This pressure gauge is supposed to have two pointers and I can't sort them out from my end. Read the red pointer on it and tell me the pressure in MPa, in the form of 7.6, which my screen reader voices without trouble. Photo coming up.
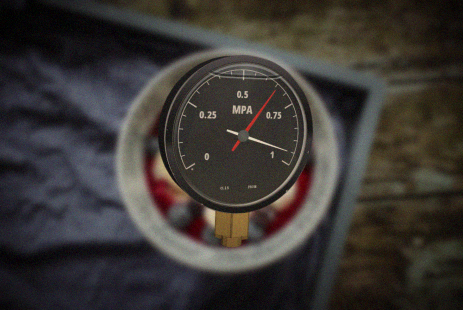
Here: 0.65
